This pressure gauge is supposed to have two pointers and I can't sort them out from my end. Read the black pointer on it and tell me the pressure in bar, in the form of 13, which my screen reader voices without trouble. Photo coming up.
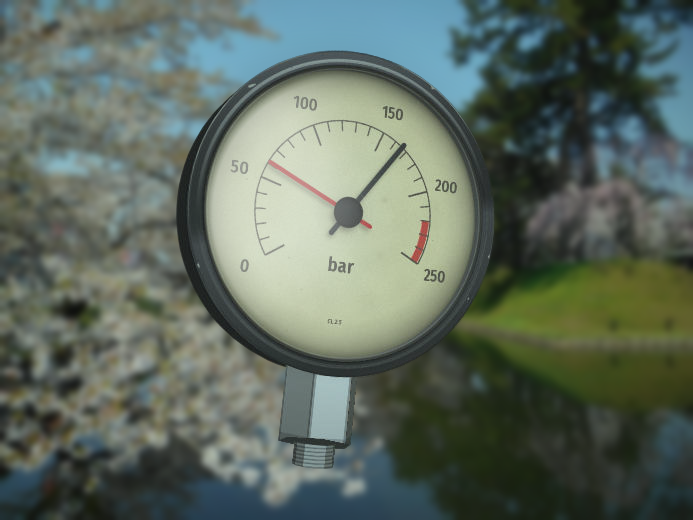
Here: 165
